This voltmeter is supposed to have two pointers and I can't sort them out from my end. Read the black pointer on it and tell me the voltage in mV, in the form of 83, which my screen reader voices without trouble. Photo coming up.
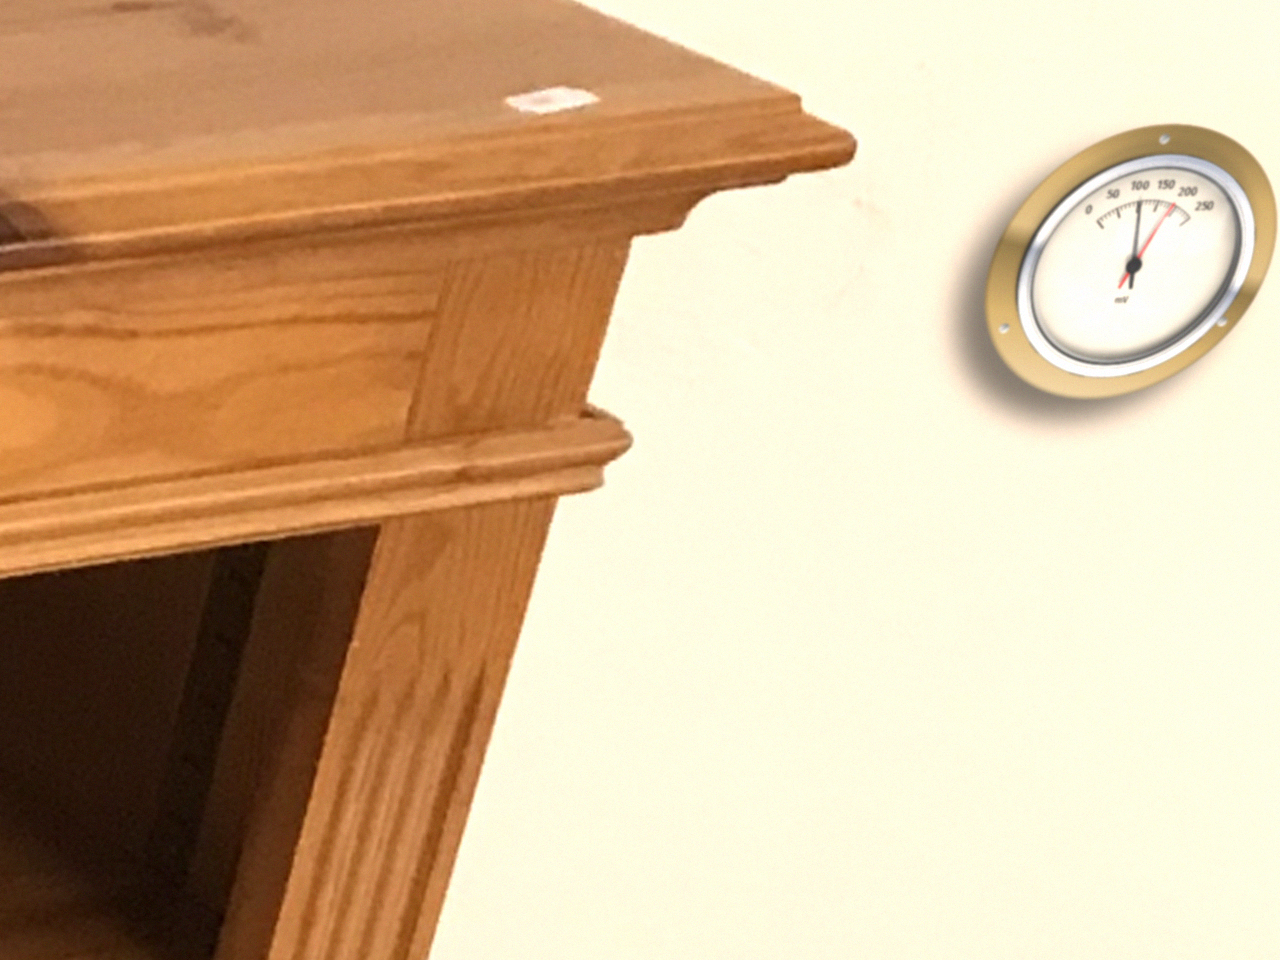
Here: 100
